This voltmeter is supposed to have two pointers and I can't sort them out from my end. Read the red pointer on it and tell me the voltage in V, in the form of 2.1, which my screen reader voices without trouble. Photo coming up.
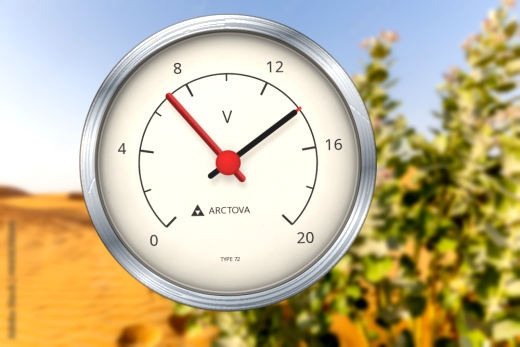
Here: 7
